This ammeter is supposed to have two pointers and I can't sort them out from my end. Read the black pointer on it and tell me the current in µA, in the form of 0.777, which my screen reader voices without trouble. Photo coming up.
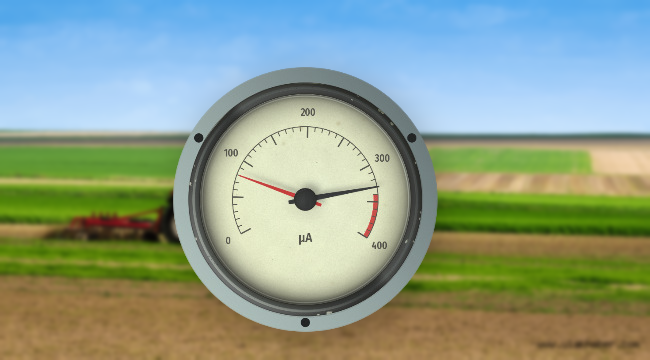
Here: 330
